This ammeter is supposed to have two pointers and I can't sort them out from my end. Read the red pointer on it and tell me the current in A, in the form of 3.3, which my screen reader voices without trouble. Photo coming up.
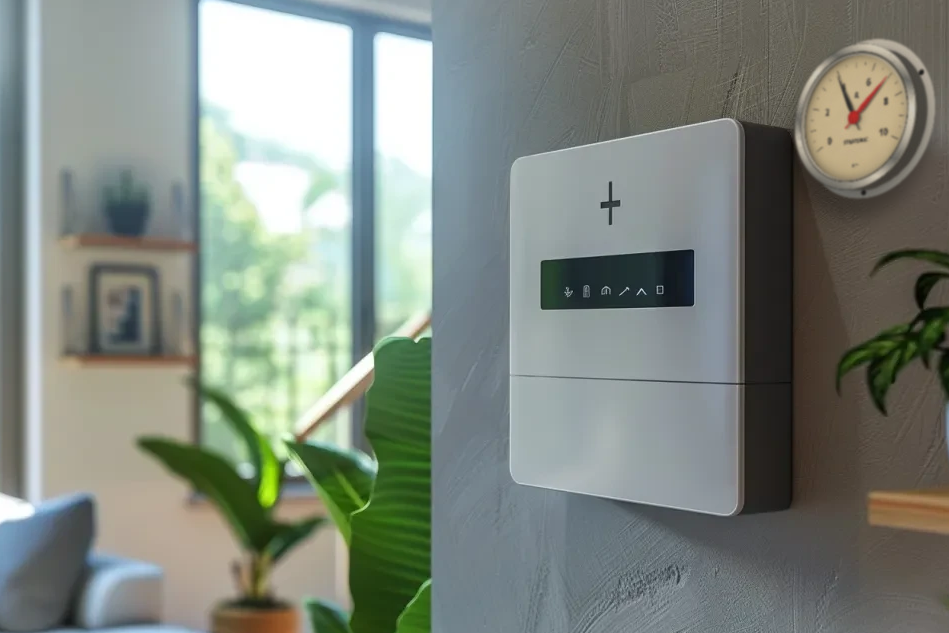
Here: 7
